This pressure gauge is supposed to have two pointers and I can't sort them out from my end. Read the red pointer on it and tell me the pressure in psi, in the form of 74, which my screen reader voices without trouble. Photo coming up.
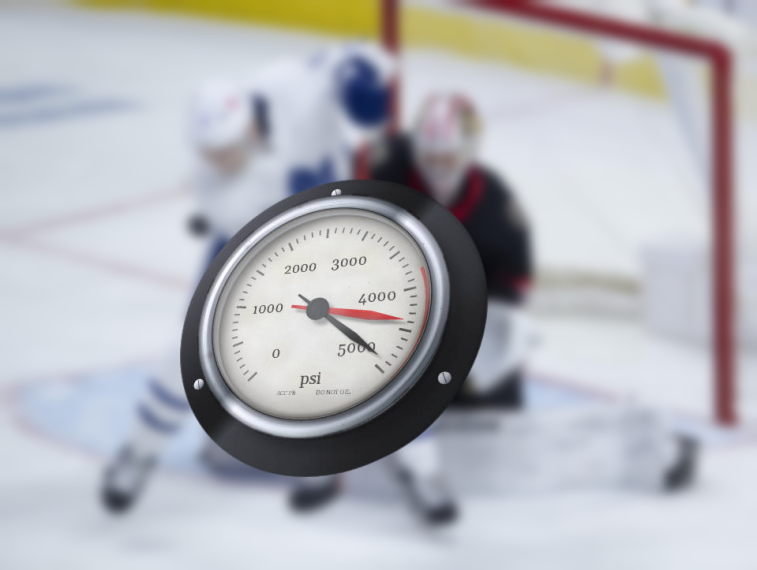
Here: 4400
